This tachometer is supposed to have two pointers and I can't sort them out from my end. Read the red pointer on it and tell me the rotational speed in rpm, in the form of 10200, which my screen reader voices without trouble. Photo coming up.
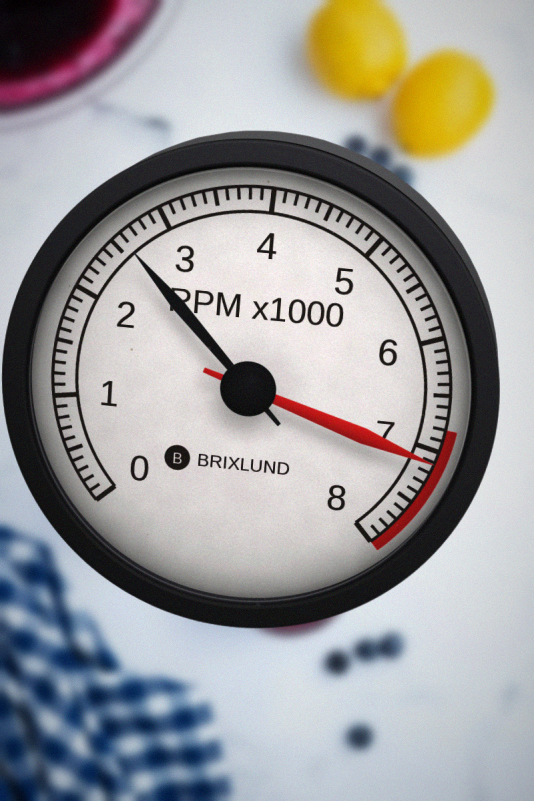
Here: 7100
